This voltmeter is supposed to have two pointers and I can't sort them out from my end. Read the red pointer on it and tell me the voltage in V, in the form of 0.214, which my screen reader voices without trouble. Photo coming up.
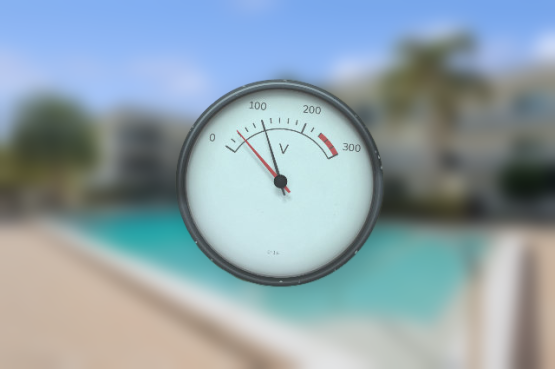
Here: 40
